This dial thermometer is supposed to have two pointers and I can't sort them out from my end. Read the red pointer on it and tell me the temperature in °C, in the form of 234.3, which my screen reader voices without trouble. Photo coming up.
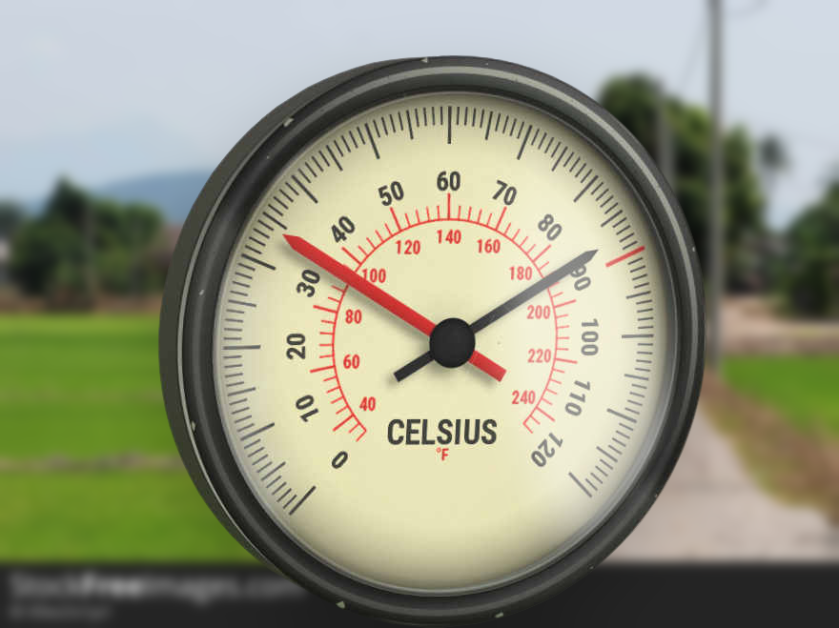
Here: 34
